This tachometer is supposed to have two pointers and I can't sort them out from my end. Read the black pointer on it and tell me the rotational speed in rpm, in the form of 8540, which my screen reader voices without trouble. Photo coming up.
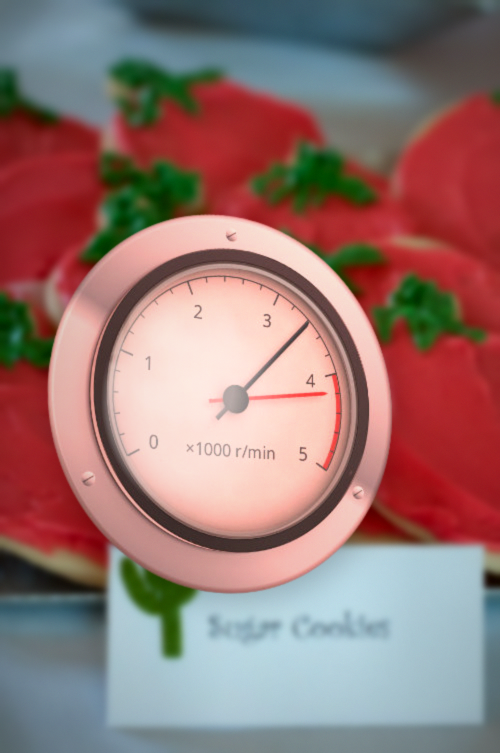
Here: 3400
